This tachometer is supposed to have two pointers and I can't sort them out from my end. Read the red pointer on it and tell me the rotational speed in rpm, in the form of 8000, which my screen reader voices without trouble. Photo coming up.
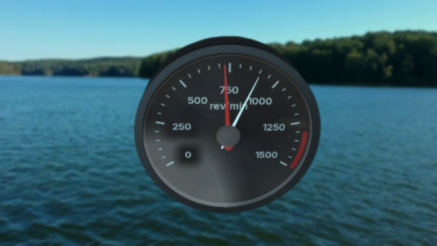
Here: 725
